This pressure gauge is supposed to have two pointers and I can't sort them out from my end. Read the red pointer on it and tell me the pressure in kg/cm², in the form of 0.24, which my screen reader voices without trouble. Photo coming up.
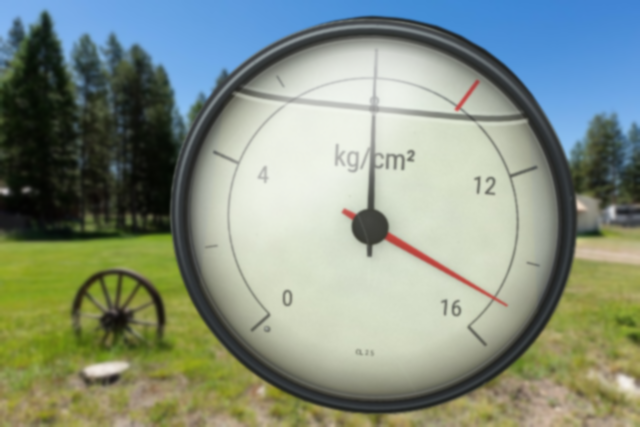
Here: 15
